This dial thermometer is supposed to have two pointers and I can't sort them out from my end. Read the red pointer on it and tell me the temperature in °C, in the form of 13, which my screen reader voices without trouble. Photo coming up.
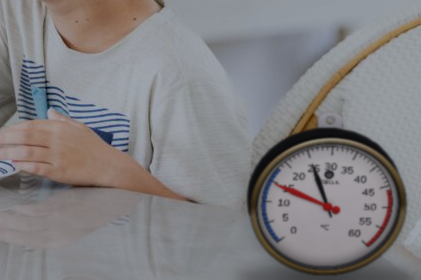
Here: 15
